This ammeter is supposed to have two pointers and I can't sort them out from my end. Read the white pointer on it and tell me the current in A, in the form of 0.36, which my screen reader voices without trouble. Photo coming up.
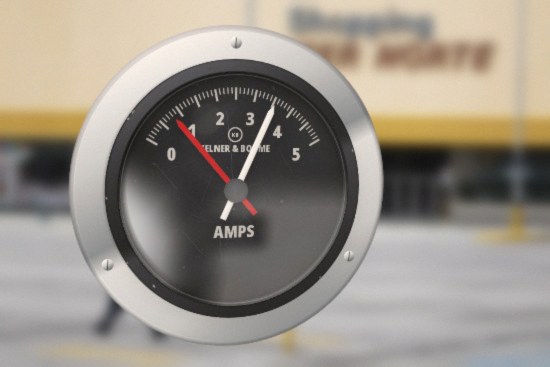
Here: 3.5
